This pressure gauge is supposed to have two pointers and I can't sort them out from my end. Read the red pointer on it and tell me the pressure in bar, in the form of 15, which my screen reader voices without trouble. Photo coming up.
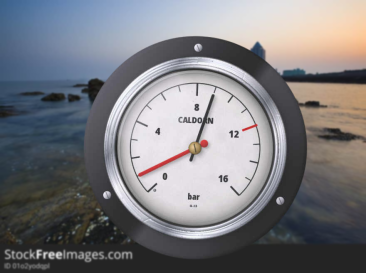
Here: 1
